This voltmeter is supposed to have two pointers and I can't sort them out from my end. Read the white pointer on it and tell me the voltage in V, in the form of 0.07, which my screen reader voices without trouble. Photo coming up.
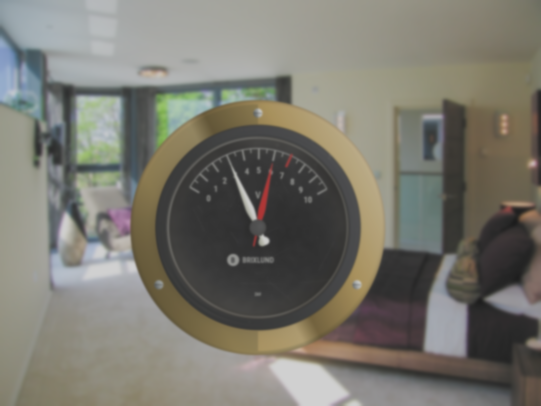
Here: 3
